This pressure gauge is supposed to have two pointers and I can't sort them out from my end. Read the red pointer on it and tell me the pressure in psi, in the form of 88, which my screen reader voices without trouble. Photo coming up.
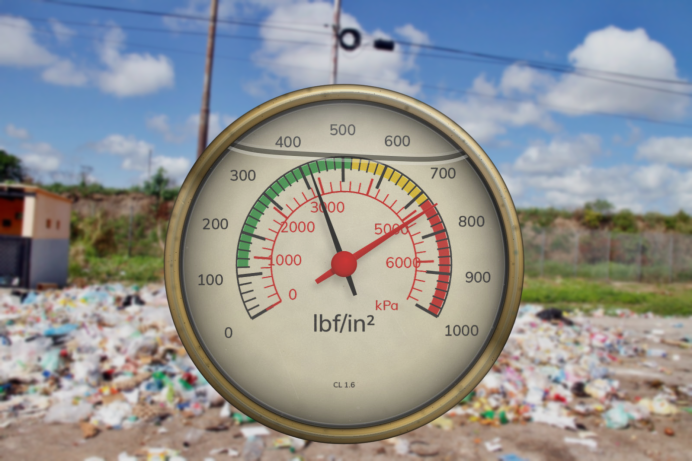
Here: 740
